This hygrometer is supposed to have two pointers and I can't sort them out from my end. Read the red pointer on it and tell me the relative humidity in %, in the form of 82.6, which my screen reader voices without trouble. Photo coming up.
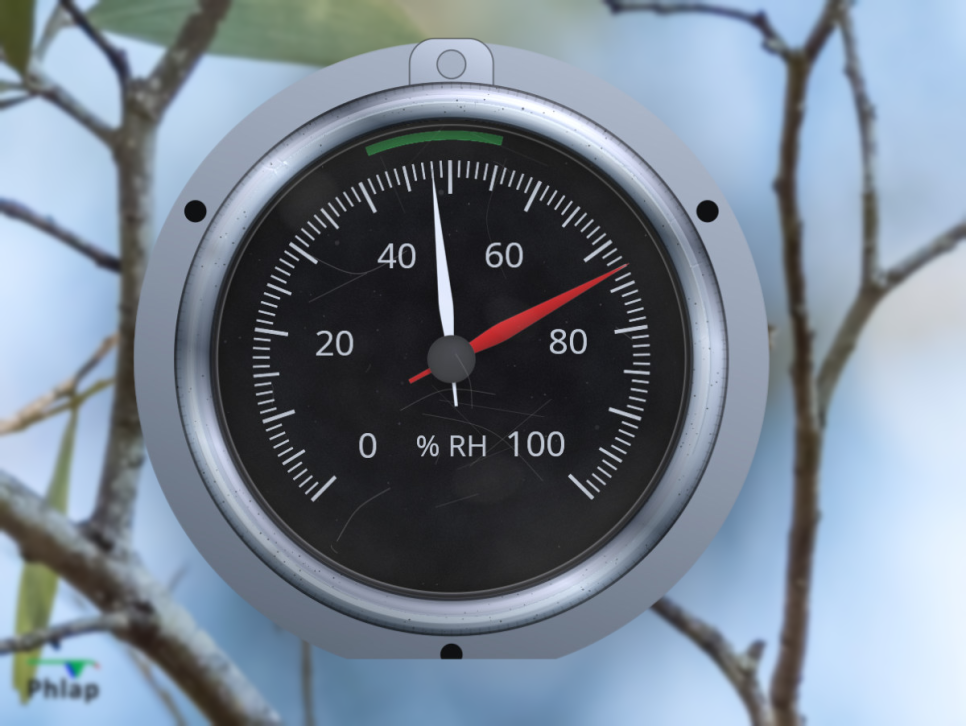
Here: 73
